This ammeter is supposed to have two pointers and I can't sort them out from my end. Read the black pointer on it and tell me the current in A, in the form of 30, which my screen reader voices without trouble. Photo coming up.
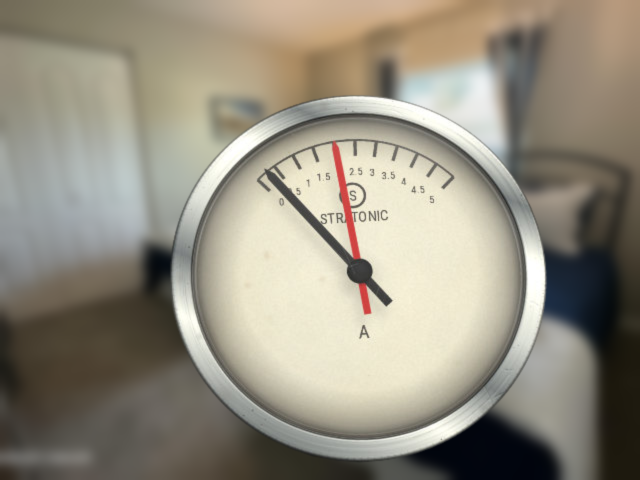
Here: 0.25
